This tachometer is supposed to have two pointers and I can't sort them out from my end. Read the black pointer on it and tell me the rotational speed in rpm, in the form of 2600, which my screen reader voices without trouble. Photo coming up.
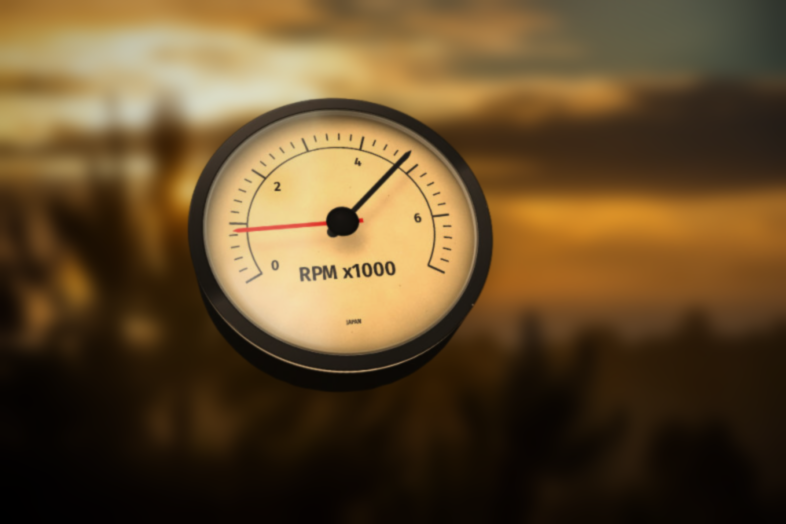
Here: 4800
